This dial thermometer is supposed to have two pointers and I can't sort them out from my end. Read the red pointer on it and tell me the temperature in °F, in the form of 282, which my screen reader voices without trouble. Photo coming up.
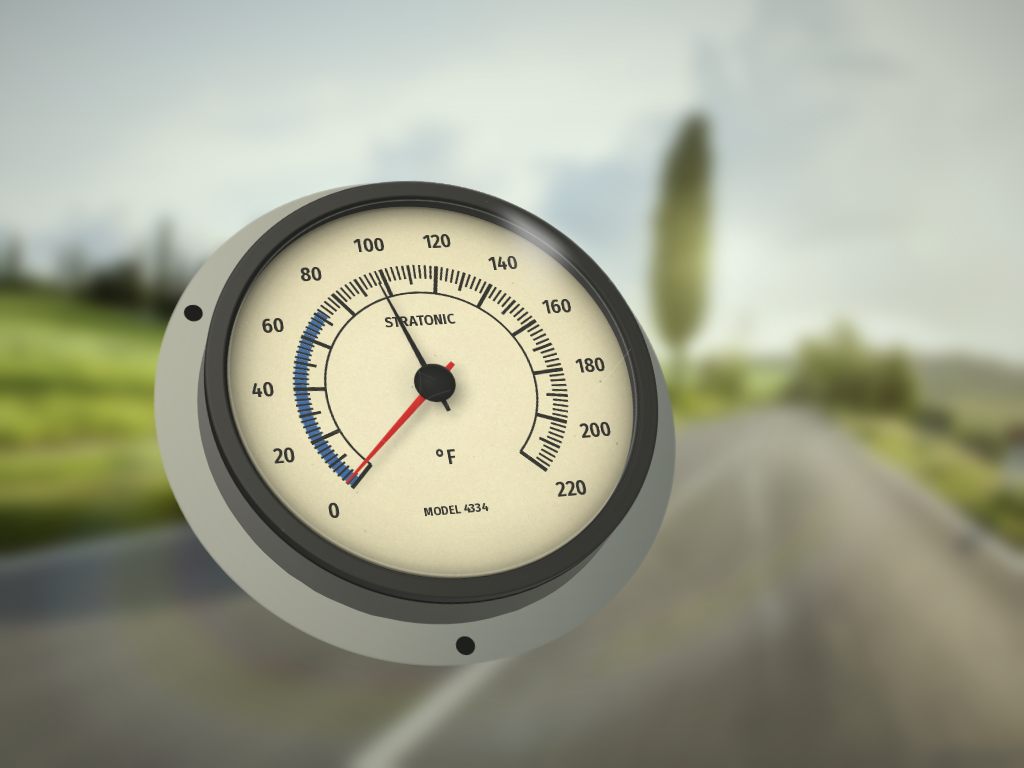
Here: 2
